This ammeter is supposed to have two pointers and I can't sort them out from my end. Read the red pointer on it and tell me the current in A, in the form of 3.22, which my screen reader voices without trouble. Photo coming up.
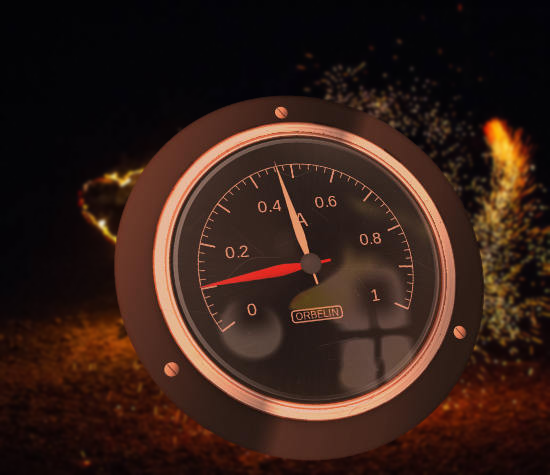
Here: 0.1
